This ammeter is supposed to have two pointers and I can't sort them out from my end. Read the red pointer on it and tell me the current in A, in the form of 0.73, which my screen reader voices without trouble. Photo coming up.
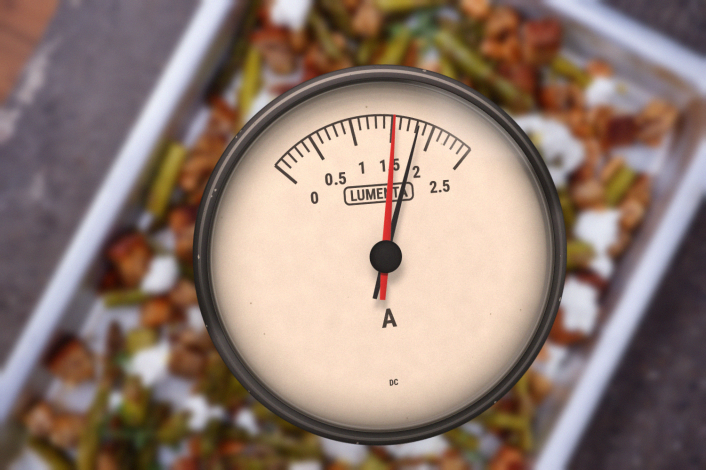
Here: 1.5
